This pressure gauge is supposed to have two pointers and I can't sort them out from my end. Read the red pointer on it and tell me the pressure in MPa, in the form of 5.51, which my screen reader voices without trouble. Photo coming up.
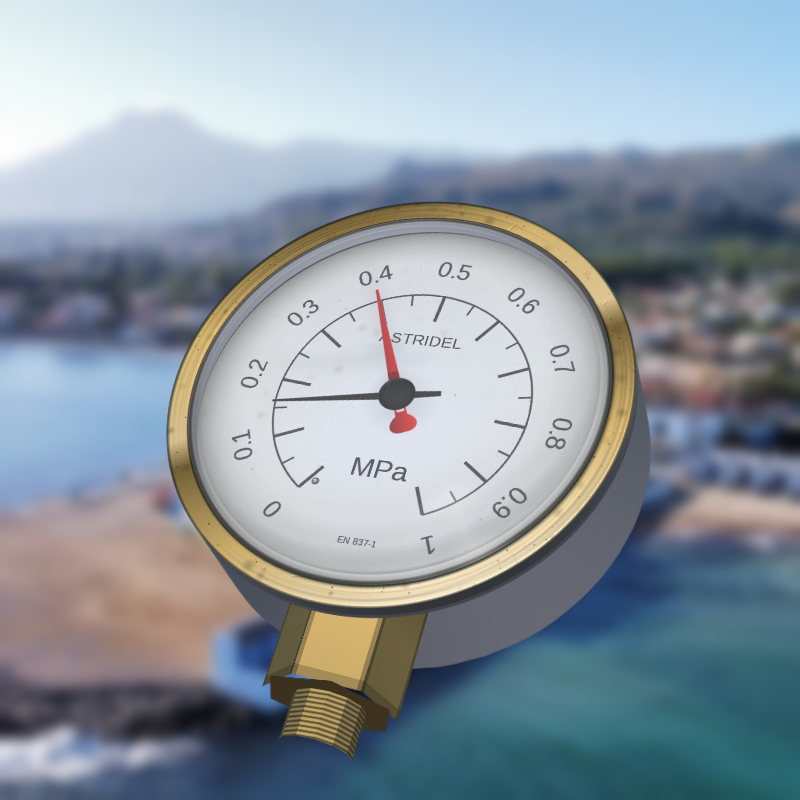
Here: 0.4
